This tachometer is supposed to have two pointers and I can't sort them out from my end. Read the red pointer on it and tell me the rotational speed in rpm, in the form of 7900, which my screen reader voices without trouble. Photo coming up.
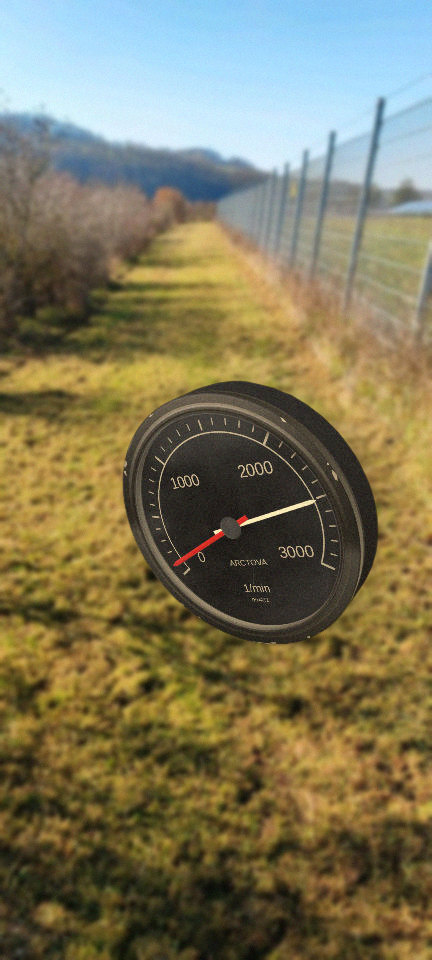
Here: 100
